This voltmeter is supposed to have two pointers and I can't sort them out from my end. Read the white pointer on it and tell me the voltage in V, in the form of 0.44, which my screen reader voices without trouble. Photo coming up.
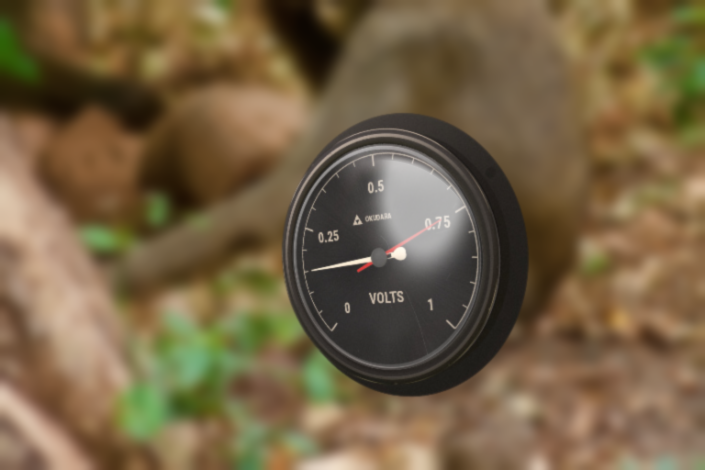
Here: 0.15
